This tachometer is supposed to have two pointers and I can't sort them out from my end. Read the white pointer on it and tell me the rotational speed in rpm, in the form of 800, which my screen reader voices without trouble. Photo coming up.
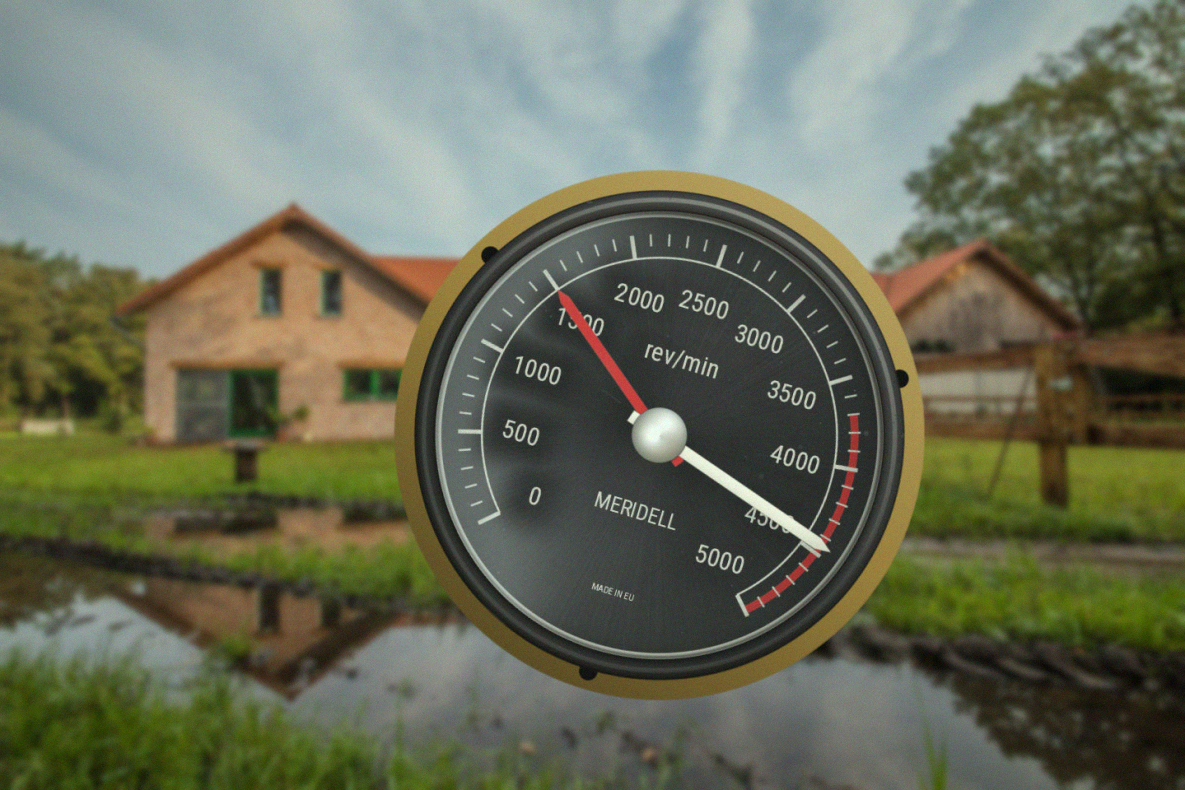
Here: 4450
